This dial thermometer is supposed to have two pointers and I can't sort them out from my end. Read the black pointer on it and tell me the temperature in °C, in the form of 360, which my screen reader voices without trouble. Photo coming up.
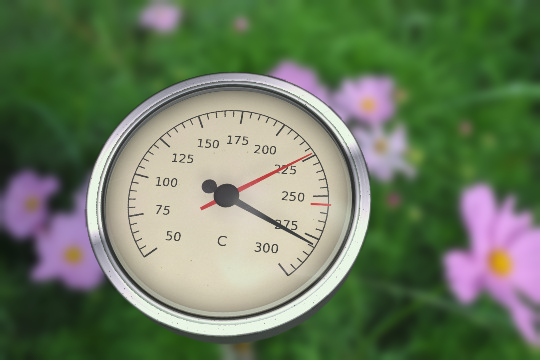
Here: 280
